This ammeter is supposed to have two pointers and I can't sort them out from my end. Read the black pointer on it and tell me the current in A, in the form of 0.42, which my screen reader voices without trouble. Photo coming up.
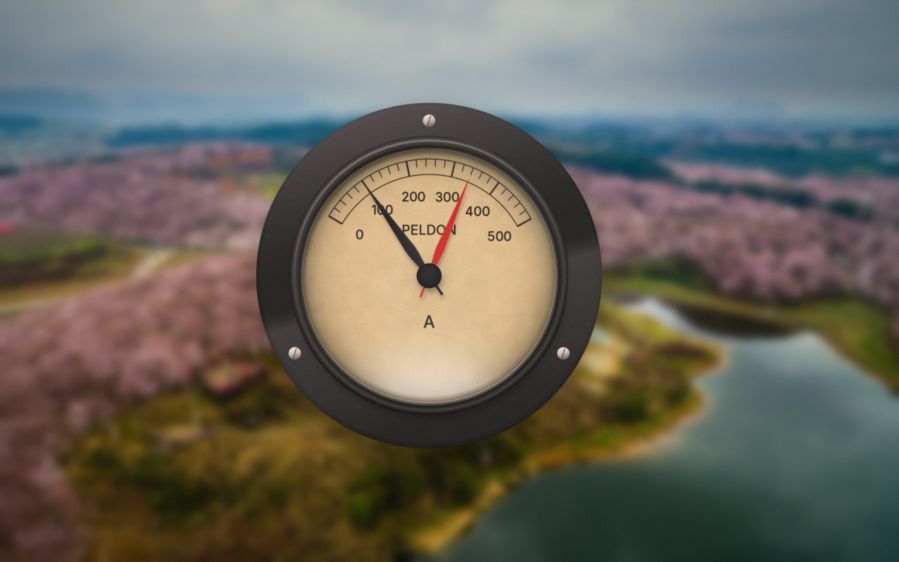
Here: 100
